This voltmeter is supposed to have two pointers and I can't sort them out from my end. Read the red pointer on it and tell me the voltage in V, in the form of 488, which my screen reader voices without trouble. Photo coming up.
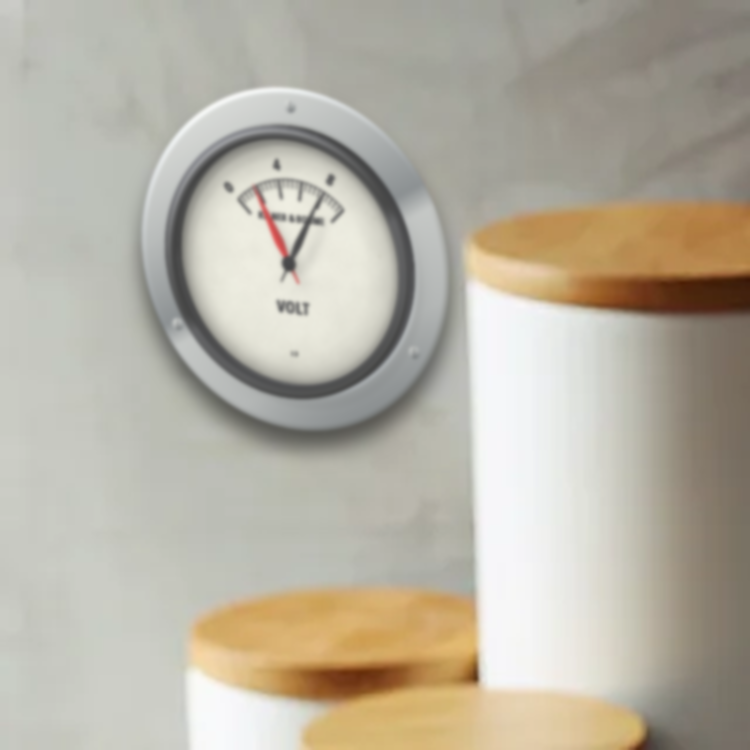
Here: 2
